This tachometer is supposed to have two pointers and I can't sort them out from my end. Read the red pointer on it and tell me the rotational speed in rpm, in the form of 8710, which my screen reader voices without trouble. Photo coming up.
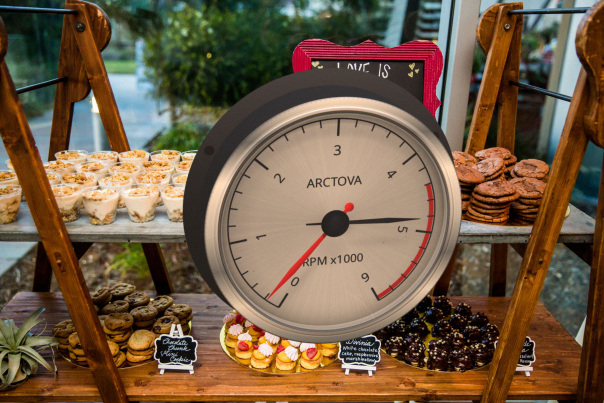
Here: 200
